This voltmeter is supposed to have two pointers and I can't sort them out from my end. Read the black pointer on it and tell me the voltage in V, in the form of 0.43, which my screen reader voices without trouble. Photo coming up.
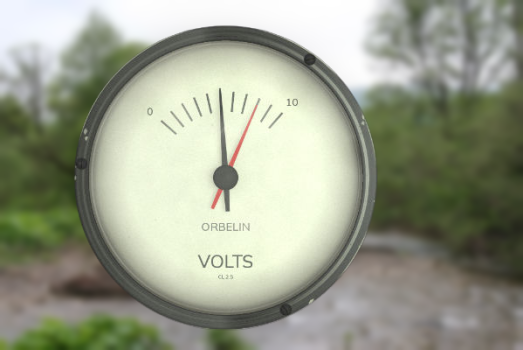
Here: 5
